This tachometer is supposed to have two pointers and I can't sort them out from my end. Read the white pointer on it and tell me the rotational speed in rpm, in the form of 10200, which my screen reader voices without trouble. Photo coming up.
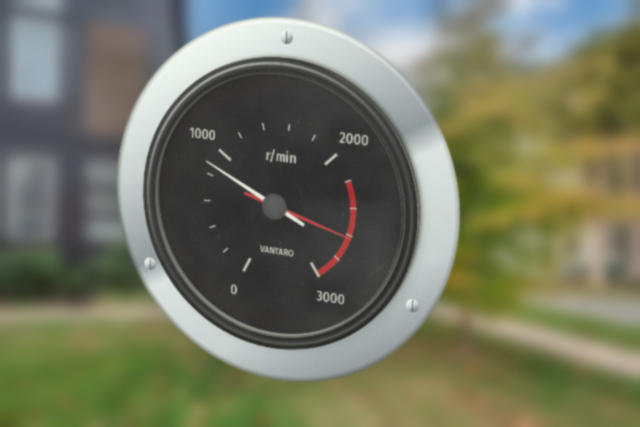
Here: 900
